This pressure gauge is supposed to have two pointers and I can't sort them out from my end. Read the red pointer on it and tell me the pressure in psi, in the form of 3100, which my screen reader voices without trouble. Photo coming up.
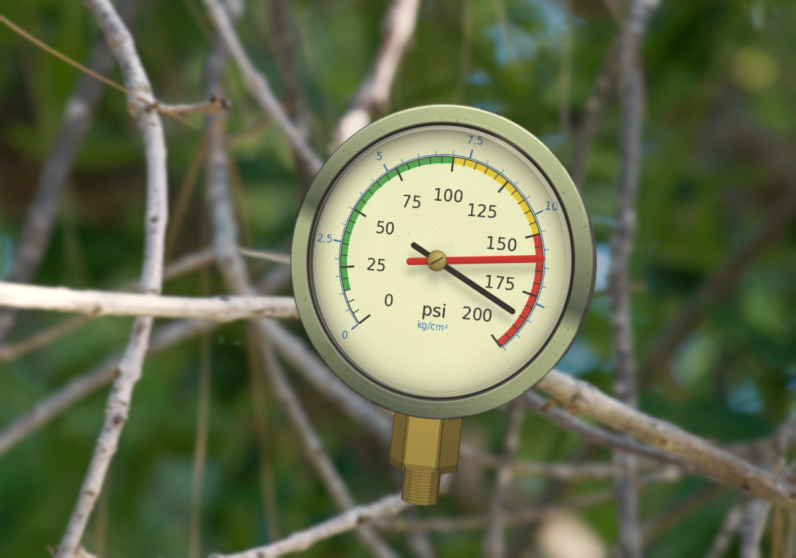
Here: 160
